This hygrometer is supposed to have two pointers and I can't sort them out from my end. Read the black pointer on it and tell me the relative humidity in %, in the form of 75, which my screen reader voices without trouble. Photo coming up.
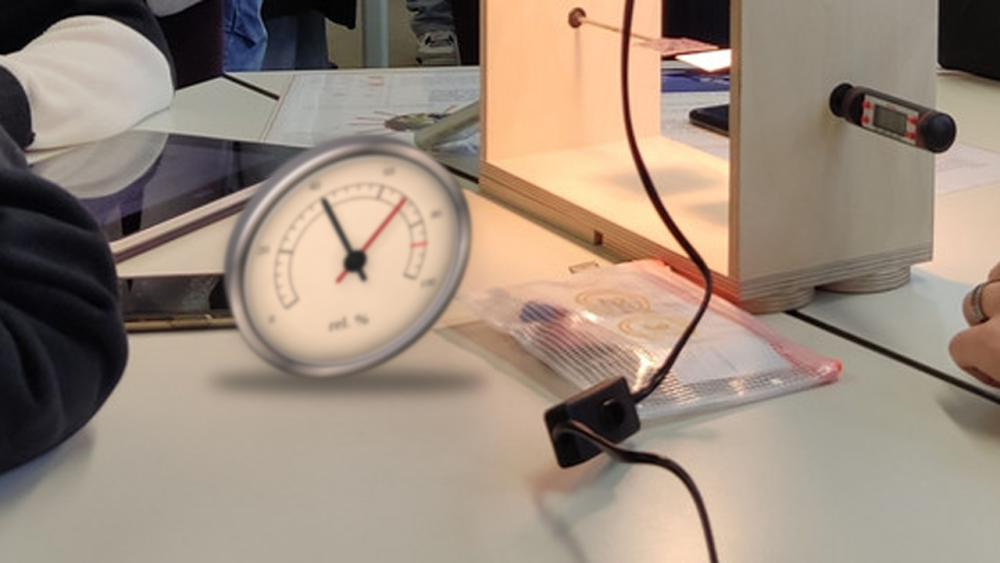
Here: 40
